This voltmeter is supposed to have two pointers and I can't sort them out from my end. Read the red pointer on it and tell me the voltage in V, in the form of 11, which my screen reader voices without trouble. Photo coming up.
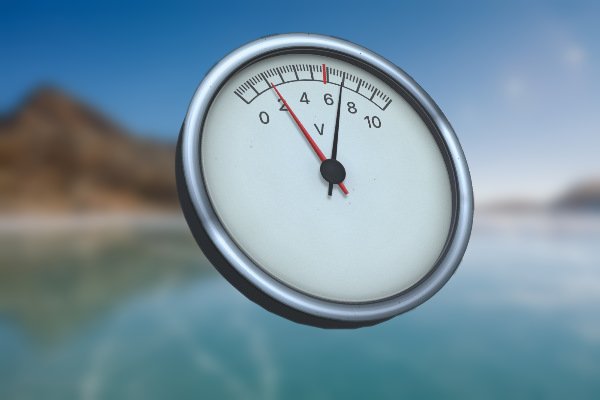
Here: 2
